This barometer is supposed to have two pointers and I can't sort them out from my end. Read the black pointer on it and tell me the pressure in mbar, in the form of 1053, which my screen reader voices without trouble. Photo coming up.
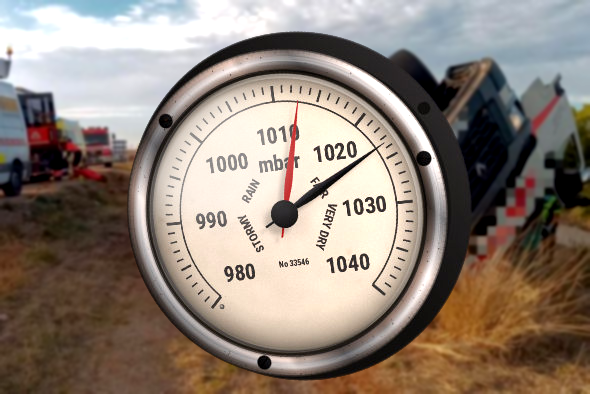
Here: 1023.5
